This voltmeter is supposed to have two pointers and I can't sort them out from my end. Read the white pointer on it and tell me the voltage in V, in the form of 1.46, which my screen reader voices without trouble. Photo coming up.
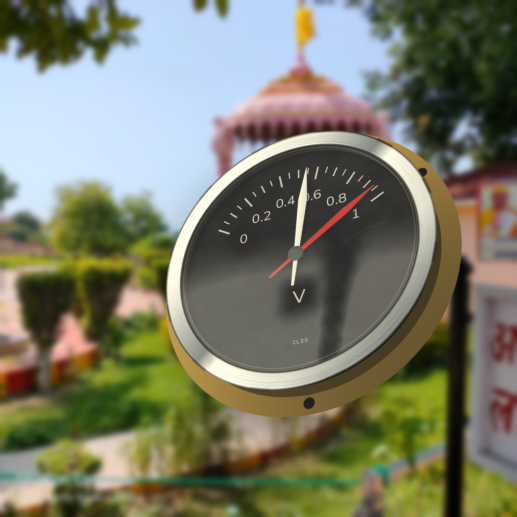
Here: 0.55
